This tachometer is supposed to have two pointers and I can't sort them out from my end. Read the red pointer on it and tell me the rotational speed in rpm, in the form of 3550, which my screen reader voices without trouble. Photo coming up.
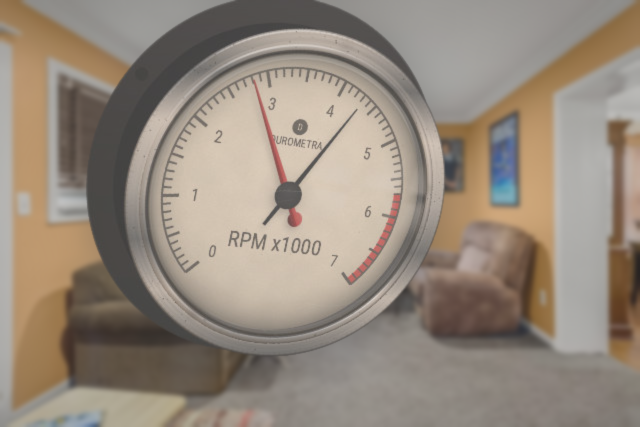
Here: 2800
